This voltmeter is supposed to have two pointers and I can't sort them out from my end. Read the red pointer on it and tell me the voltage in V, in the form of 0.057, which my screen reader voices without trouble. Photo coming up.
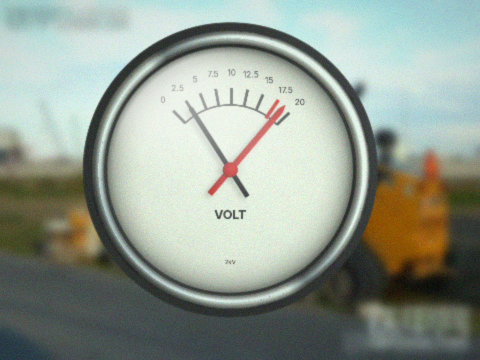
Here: 18.75
